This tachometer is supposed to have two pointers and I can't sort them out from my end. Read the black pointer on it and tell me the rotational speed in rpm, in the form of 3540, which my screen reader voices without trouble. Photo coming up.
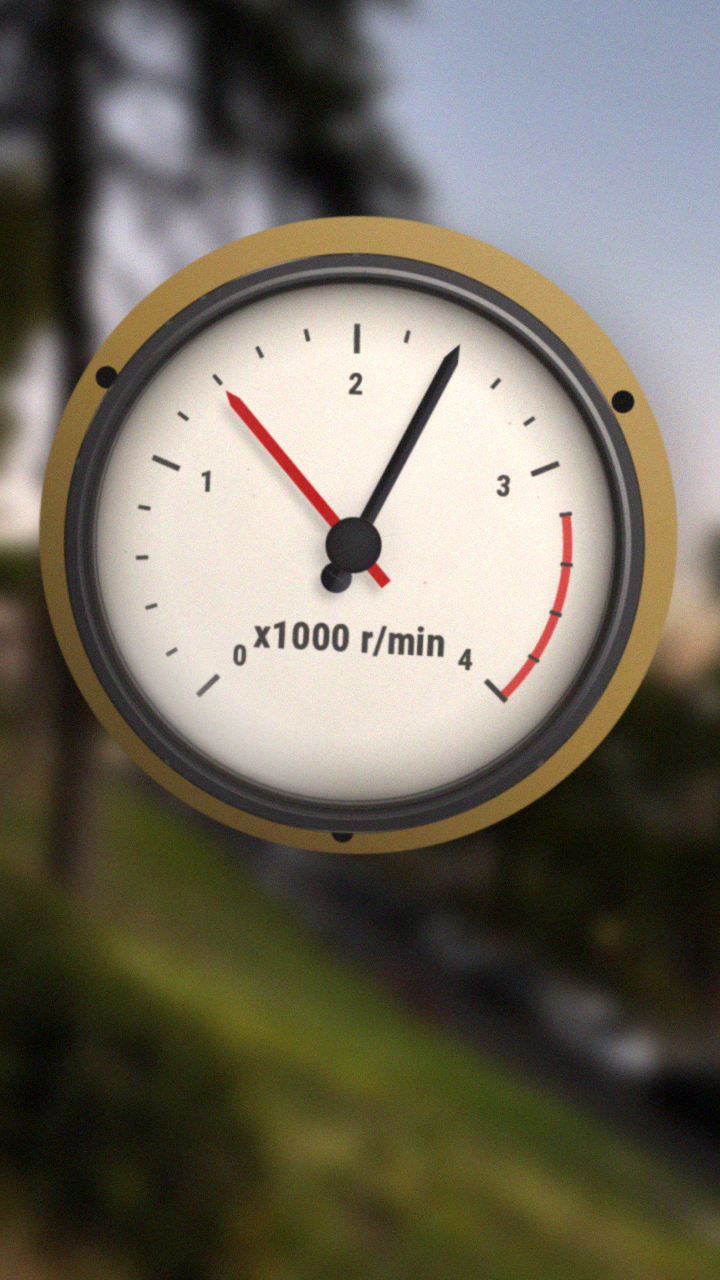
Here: 2400
